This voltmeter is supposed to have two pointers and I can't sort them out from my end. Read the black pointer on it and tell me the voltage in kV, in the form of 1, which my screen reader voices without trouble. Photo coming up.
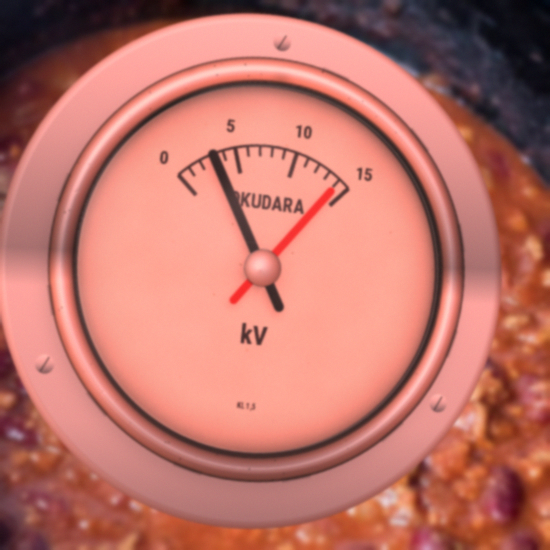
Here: 3
